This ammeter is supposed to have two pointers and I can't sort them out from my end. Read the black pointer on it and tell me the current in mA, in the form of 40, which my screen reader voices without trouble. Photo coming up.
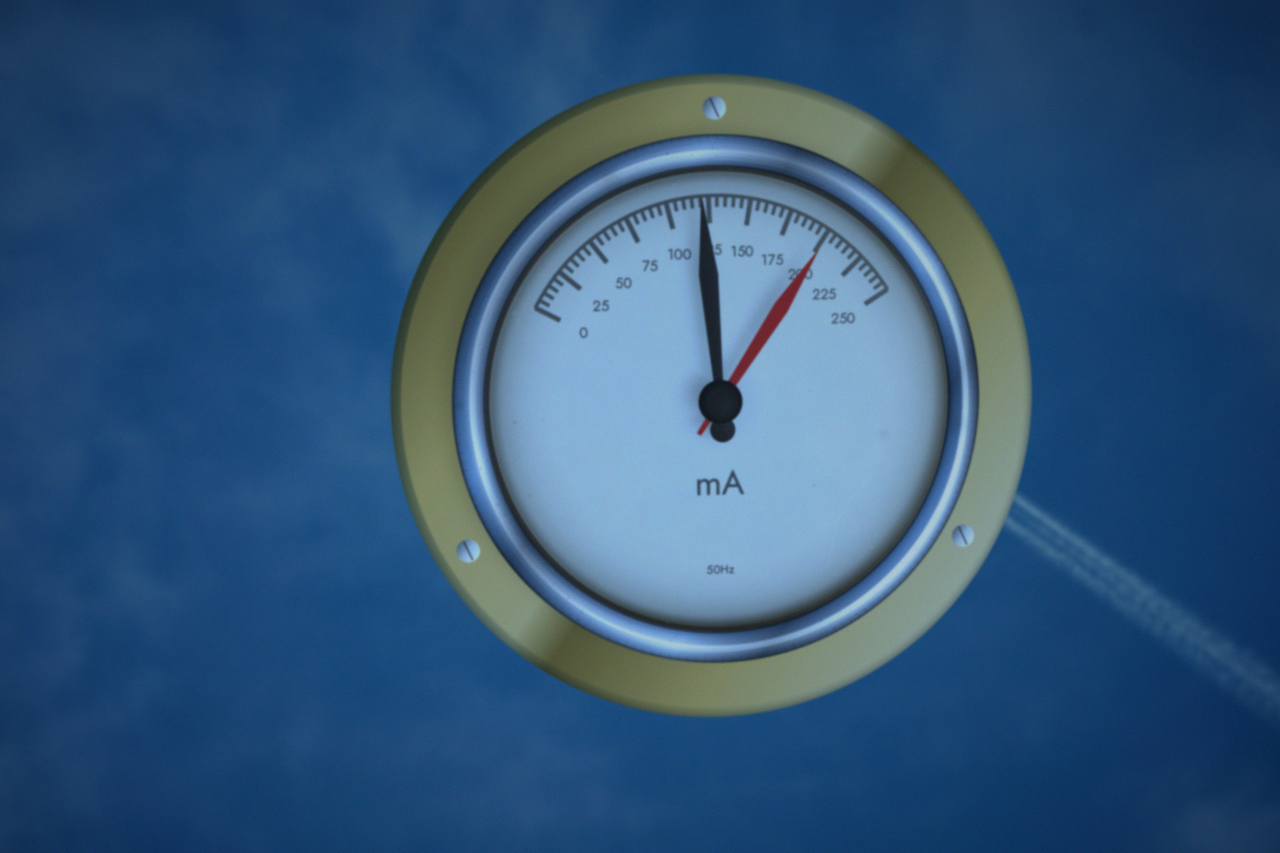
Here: 120
